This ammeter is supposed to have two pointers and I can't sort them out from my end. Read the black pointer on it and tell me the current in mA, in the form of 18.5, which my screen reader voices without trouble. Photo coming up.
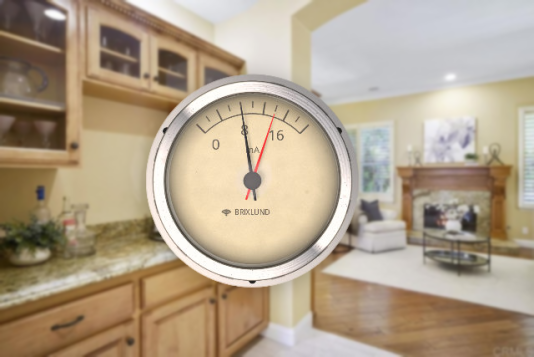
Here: 8
